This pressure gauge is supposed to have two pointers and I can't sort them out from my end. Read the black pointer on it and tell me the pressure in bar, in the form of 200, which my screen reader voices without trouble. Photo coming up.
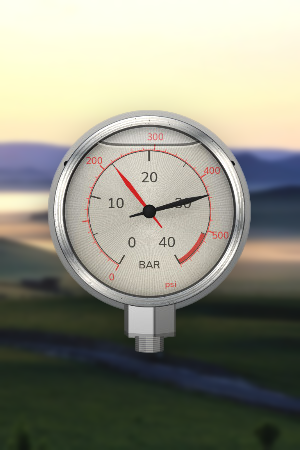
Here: 30
